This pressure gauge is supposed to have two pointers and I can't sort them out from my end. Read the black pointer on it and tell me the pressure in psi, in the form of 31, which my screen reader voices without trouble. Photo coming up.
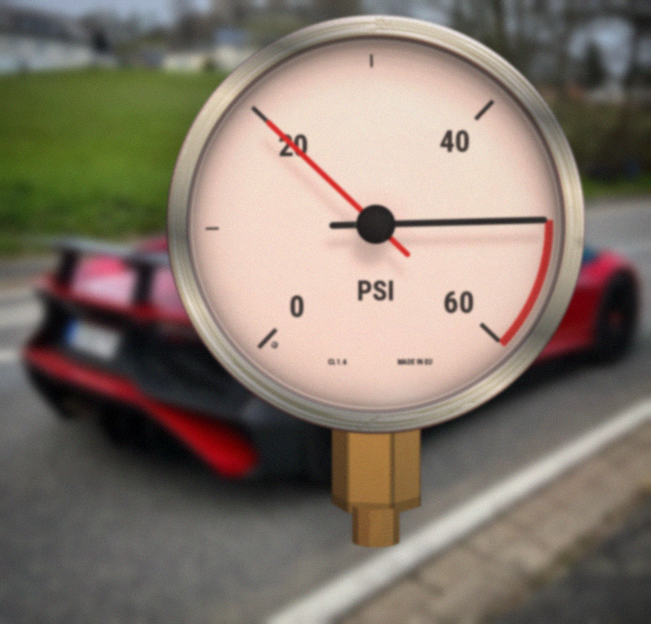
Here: 50
